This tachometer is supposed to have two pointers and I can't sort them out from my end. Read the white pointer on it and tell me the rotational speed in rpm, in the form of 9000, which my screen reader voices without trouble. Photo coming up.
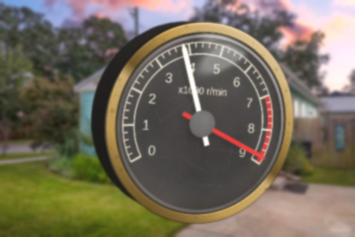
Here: 3800
